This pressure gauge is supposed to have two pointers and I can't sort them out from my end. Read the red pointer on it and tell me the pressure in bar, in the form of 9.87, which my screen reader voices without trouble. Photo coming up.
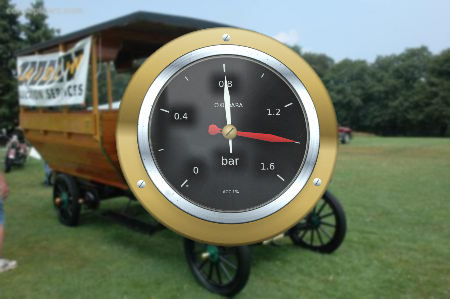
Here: 1.4
